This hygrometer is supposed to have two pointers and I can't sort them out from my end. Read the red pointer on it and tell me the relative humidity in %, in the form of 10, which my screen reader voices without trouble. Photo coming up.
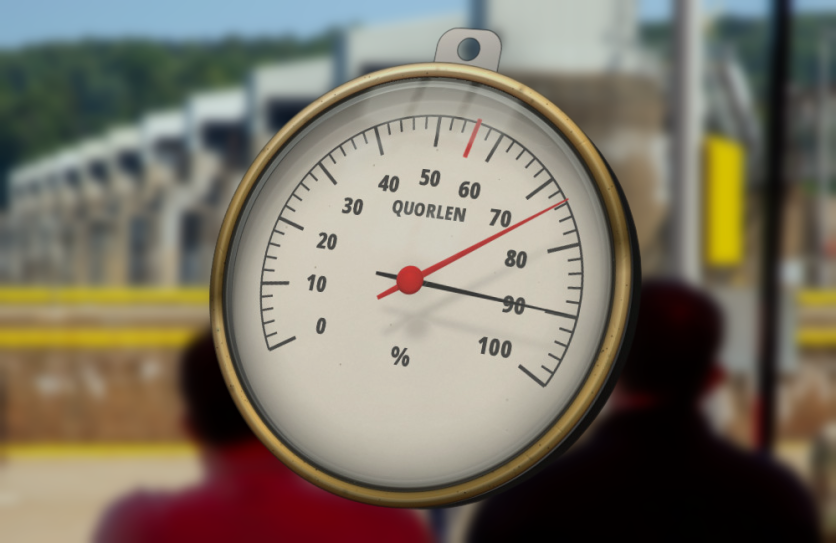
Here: 74
